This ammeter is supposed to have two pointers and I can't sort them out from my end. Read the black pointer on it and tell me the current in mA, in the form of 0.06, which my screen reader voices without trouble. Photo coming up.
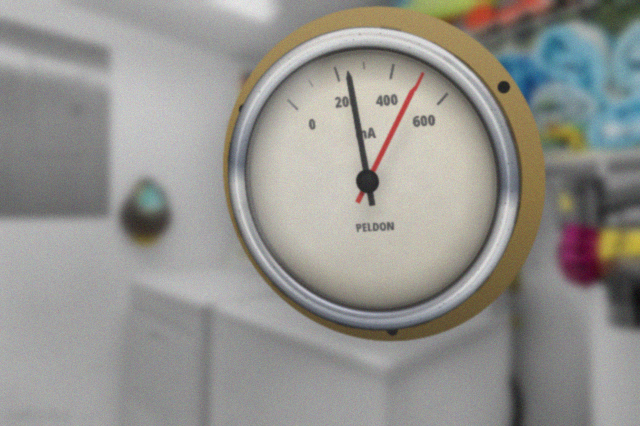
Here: 250
